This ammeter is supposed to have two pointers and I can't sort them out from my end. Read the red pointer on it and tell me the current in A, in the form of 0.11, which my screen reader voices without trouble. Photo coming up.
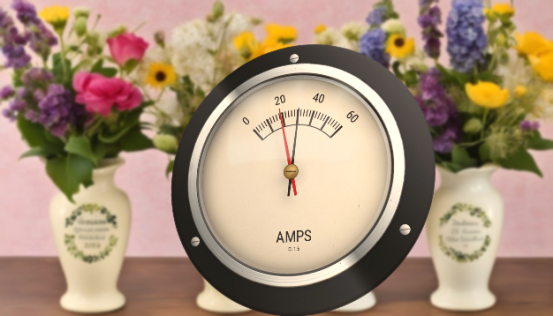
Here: 20
